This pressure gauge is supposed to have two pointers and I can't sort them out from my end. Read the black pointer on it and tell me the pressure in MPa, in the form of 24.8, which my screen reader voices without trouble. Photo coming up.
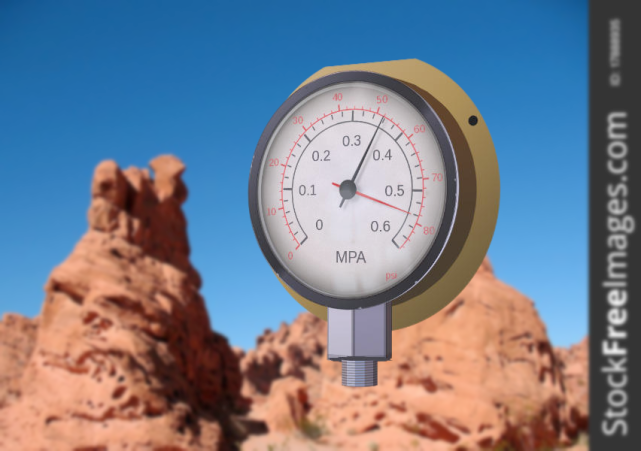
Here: 0.36
